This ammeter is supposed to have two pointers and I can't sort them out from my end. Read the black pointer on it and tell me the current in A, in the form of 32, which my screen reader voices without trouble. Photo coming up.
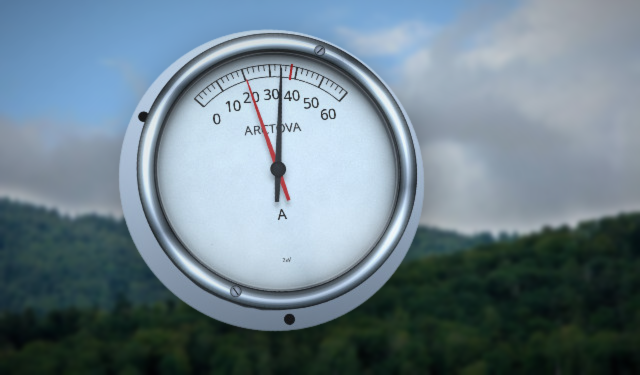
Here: 34
